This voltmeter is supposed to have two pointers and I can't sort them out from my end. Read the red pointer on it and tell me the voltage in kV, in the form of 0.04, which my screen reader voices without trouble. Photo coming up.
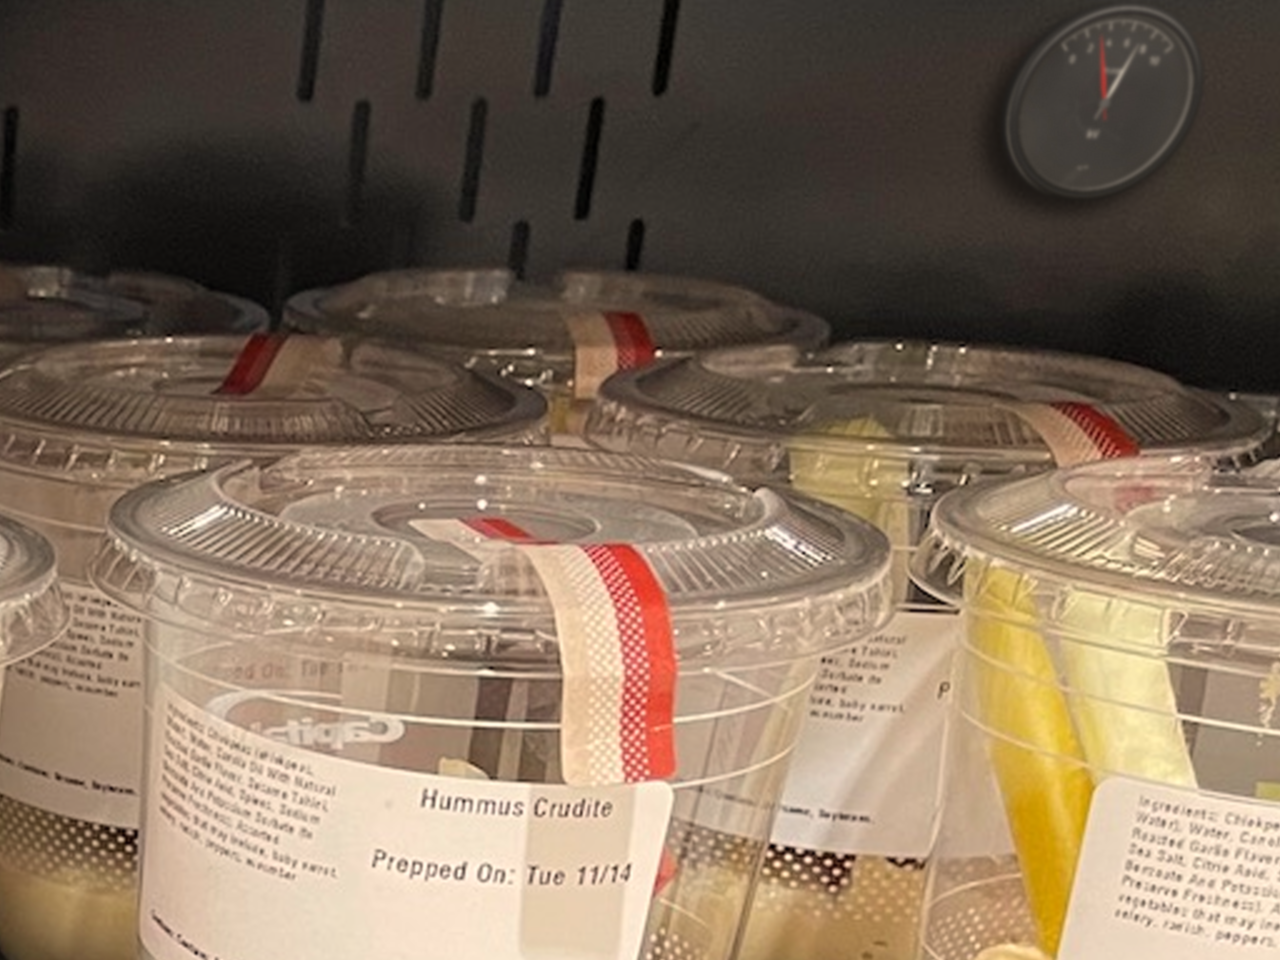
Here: 3
